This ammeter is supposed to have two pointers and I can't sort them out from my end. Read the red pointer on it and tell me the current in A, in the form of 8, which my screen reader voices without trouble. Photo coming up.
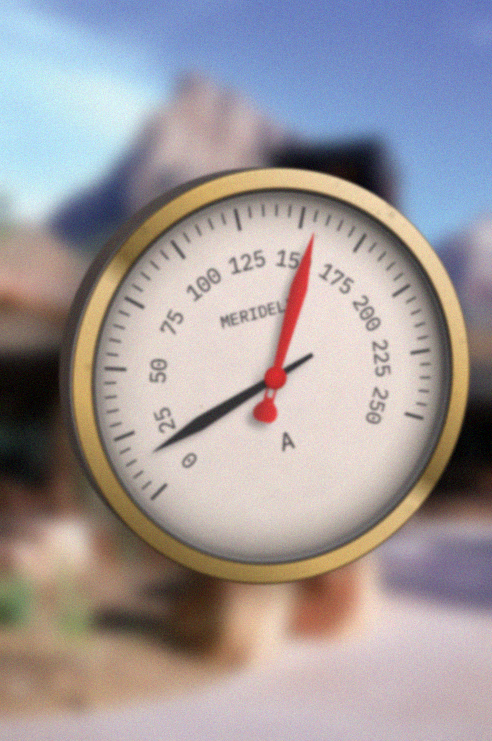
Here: 155
